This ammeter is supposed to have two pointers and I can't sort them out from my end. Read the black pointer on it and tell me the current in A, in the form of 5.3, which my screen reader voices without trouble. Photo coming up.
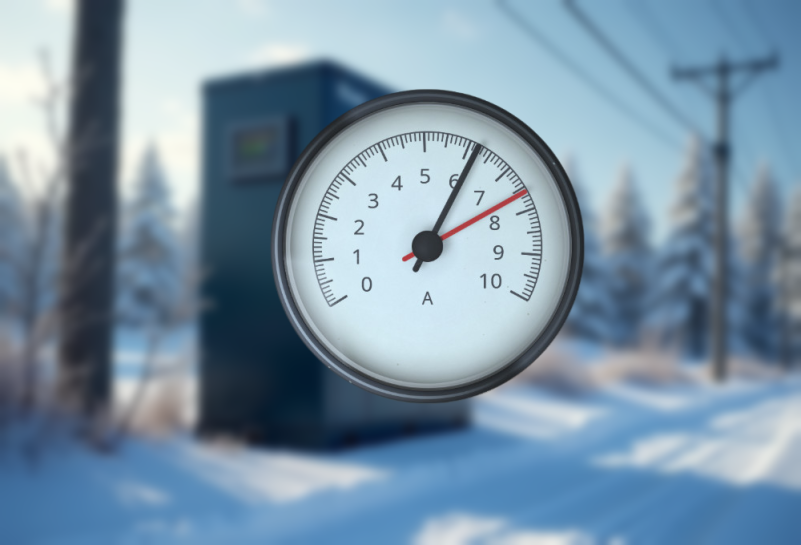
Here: 6.2
